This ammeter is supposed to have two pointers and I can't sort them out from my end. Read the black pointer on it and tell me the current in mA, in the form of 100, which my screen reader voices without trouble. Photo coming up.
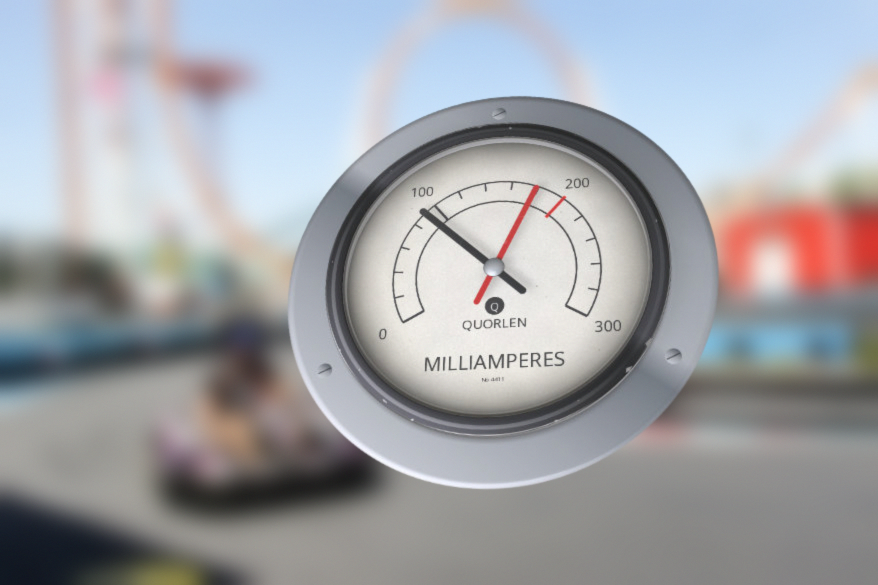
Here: 90
